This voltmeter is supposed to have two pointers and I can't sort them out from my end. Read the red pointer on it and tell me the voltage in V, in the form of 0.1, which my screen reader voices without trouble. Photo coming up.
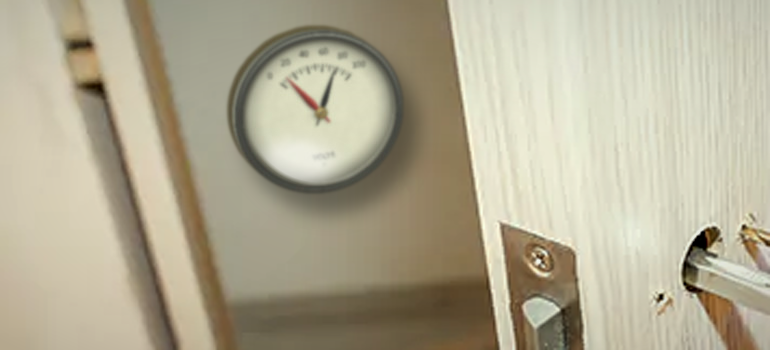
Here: 10
